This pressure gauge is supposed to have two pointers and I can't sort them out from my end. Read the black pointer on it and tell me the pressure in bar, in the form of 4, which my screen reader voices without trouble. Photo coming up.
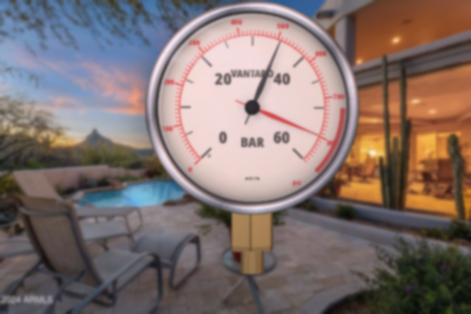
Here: 35
